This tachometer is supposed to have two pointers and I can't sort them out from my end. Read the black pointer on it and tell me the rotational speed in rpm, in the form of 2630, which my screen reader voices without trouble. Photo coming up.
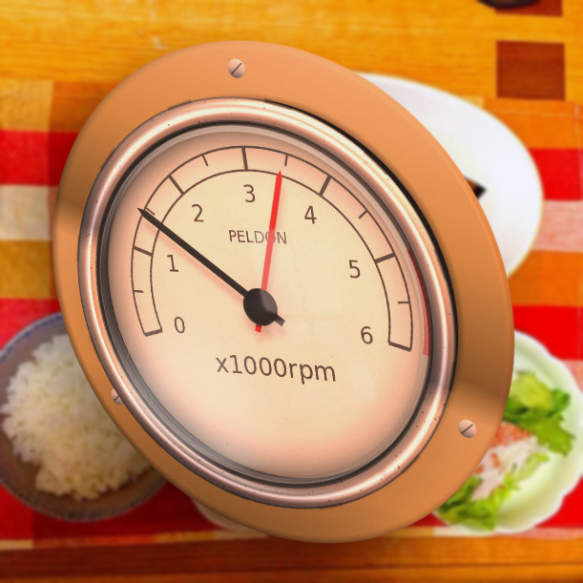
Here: 1500
